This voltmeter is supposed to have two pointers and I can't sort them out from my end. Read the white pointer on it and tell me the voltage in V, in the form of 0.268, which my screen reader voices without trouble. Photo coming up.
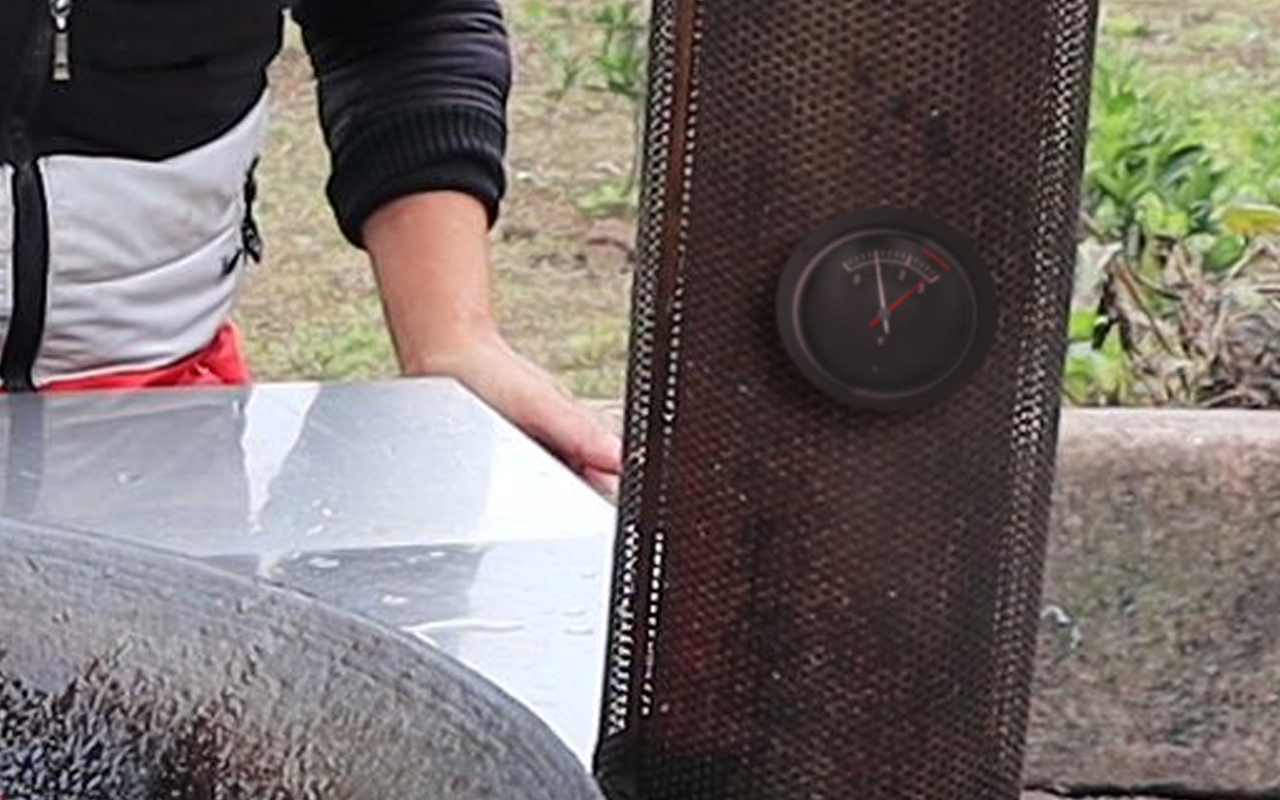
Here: 1
